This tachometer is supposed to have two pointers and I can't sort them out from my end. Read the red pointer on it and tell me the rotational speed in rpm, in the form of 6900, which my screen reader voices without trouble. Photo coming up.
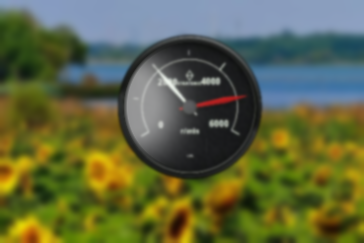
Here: 5000
